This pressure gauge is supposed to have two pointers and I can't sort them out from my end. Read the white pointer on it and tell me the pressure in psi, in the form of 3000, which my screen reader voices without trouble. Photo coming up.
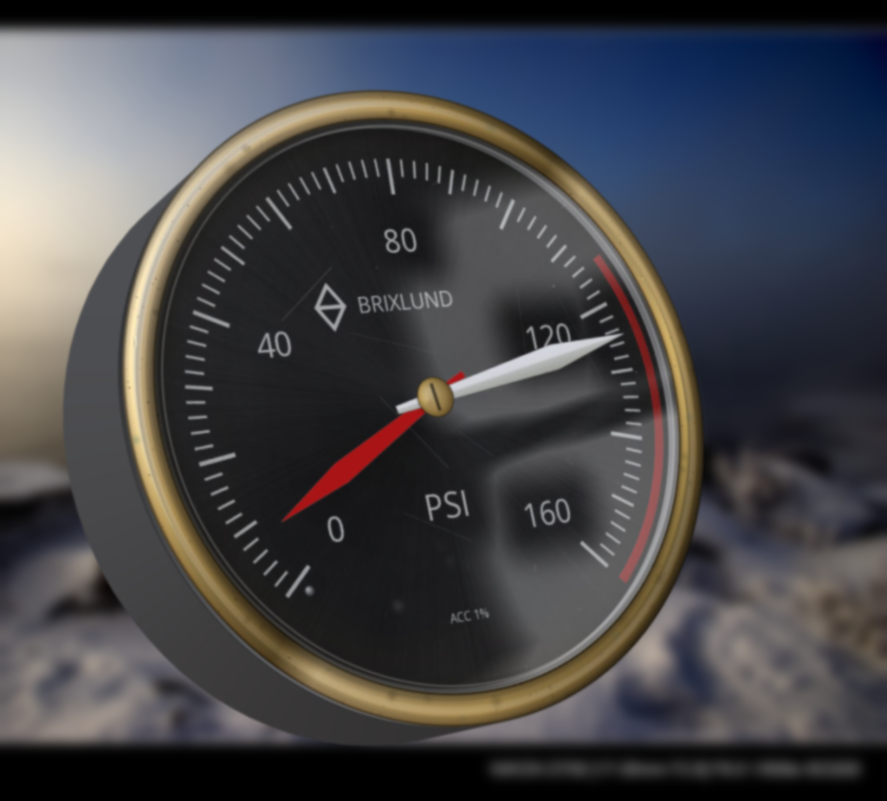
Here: 125
